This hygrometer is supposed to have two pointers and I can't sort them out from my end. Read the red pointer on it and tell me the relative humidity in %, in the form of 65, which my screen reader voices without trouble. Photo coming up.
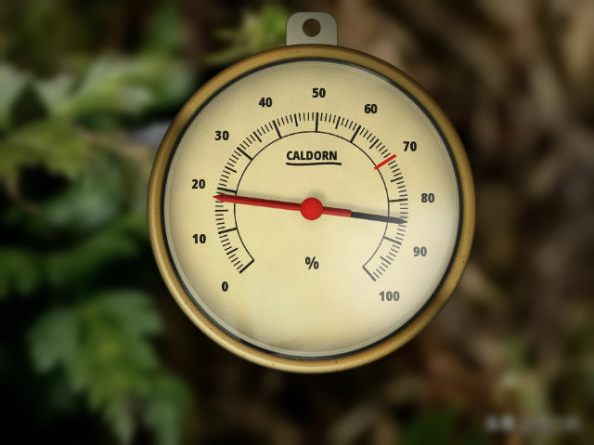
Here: 18
